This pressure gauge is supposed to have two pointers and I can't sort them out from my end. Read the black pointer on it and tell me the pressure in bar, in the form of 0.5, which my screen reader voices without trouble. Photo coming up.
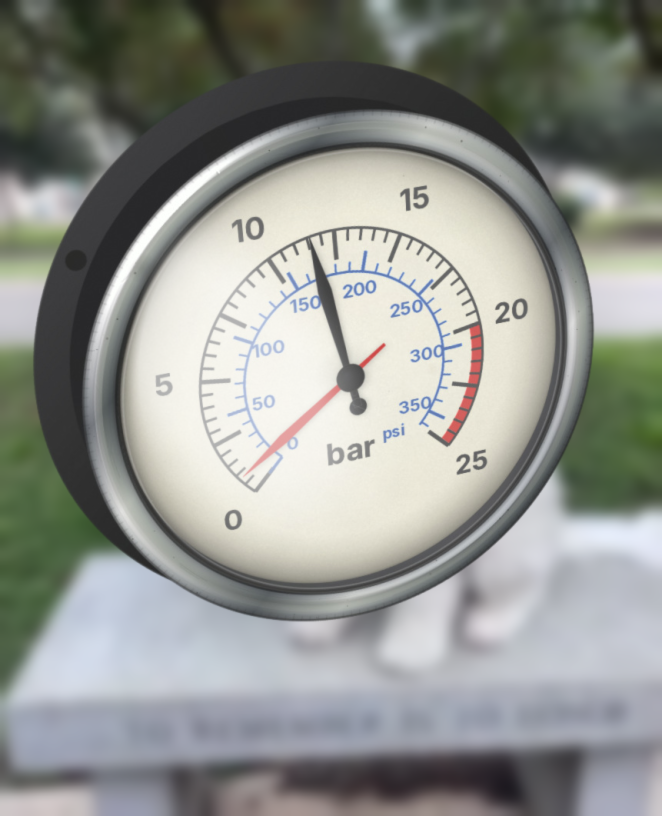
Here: 11.5
